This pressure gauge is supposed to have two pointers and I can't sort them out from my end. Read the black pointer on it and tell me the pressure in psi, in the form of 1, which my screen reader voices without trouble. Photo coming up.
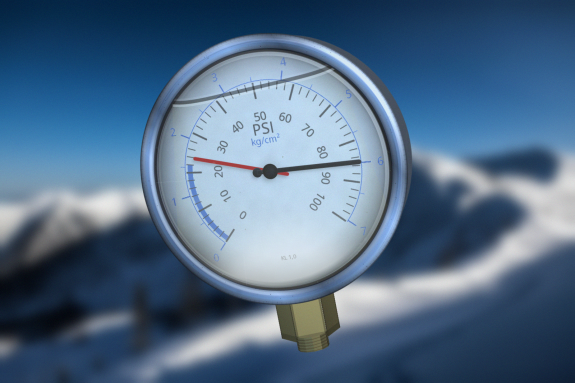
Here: 85
